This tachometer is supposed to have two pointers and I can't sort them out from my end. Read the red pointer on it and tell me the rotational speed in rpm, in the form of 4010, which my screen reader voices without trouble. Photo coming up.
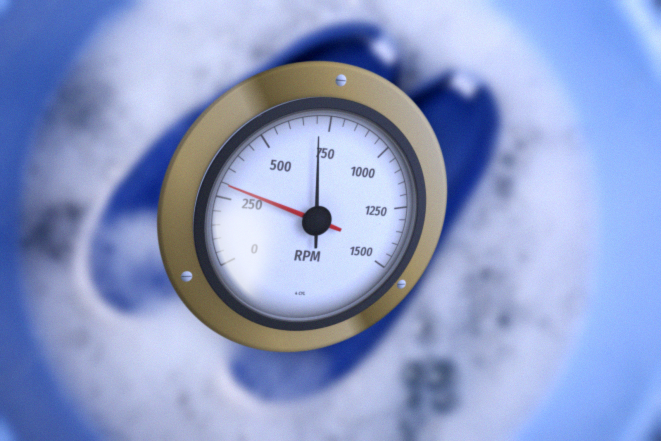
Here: 300
